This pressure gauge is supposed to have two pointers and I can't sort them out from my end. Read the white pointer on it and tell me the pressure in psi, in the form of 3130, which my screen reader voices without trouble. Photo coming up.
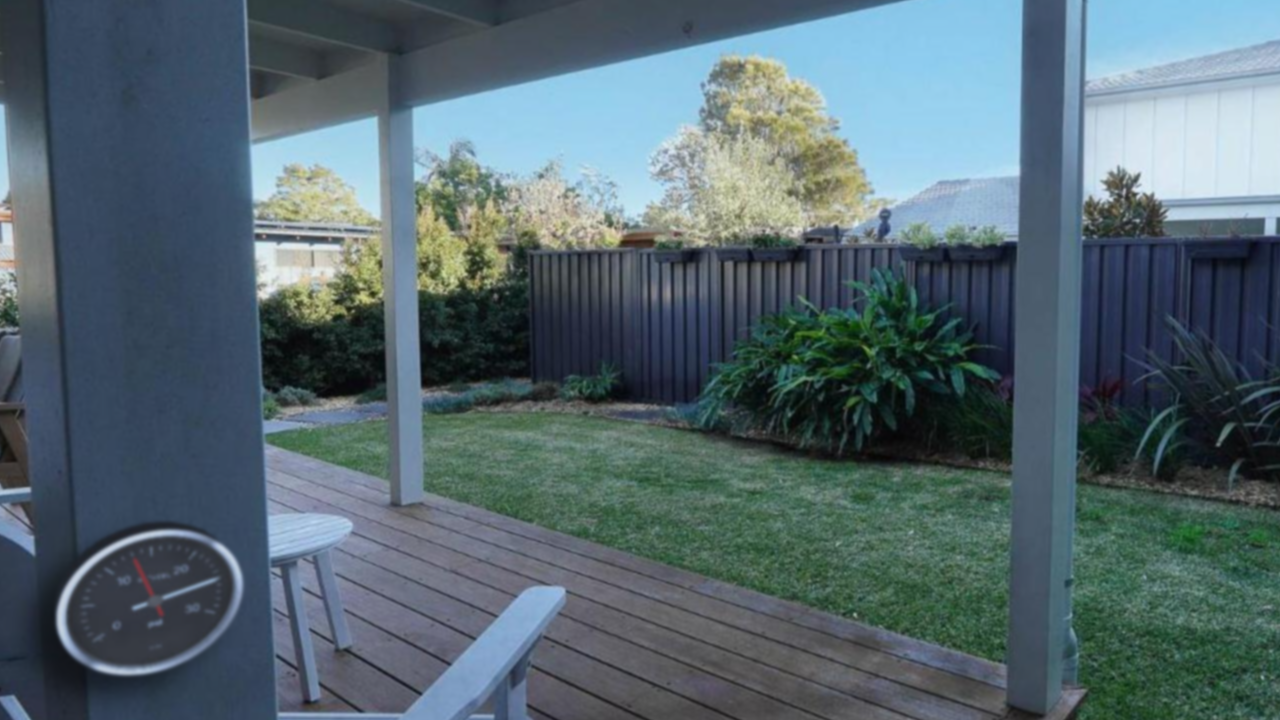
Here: 25
